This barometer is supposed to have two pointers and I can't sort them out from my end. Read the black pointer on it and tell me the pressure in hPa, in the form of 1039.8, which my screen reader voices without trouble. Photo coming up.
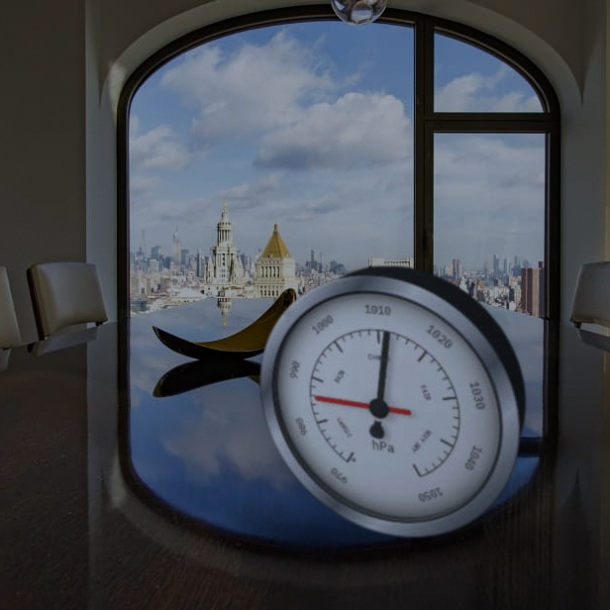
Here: 1012
